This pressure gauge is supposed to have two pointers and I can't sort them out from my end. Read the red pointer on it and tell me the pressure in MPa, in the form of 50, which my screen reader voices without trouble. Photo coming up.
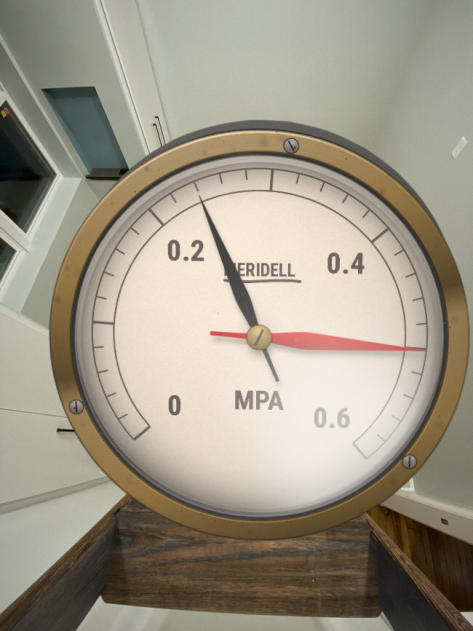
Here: 0.5
